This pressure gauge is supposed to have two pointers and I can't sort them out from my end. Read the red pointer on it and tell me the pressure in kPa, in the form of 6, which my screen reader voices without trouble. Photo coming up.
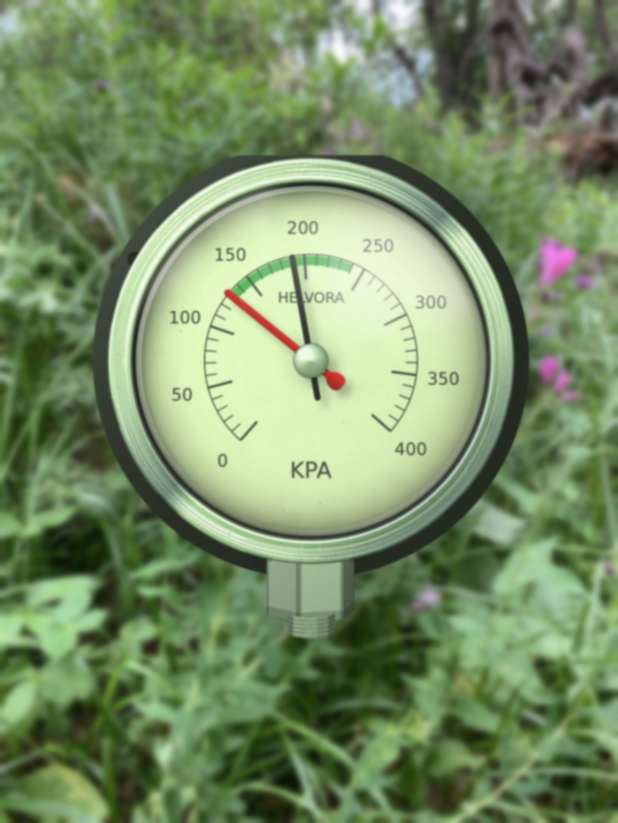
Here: 130
